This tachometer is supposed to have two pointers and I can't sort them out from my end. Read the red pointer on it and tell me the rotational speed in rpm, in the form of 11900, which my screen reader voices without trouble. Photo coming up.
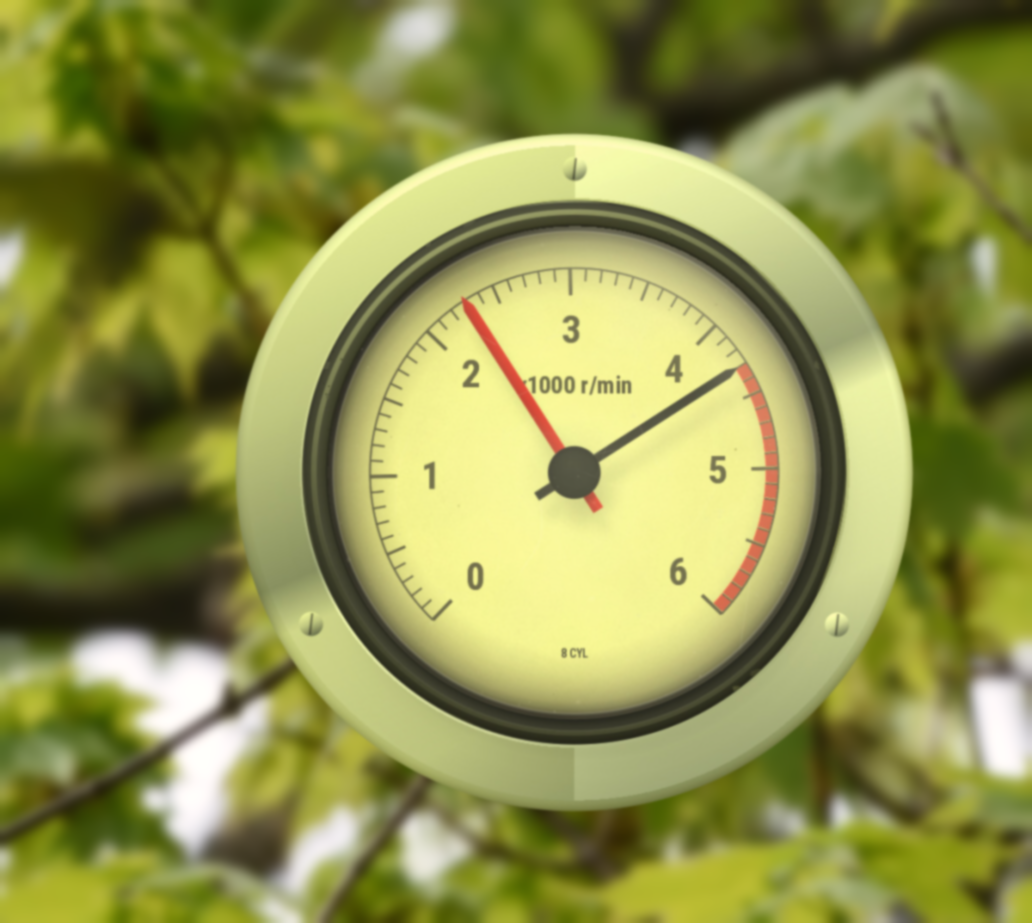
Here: 2300
